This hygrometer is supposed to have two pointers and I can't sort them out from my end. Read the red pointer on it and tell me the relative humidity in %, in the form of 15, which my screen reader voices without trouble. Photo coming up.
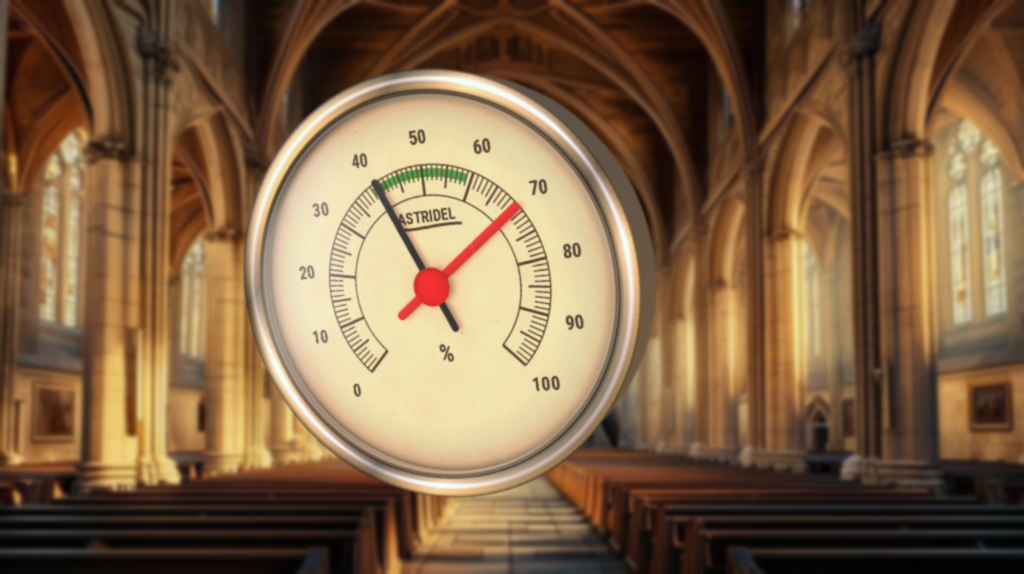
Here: 70
